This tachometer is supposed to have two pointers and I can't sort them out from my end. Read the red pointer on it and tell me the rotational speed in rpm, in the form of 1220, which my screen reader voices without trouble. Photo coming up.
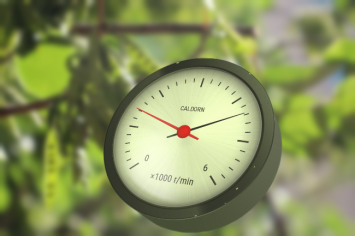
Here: 1400
